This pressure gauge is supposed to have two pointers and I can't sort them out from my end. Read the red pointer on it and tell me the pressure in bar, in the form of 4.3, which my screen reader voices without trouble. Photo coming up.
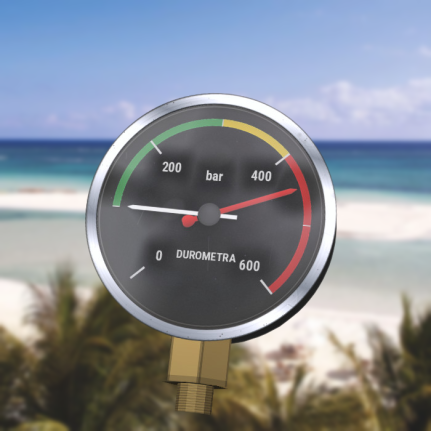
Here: 450
